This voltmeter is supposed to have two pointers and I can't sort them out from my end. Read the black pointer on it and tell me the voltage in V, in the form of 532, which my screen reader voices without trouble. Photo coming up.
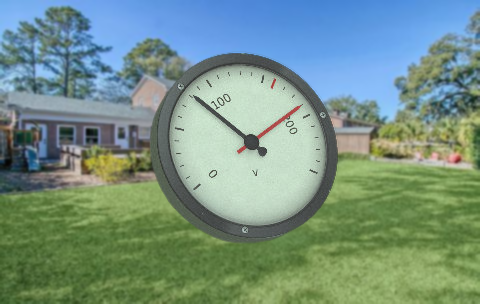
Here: 80
